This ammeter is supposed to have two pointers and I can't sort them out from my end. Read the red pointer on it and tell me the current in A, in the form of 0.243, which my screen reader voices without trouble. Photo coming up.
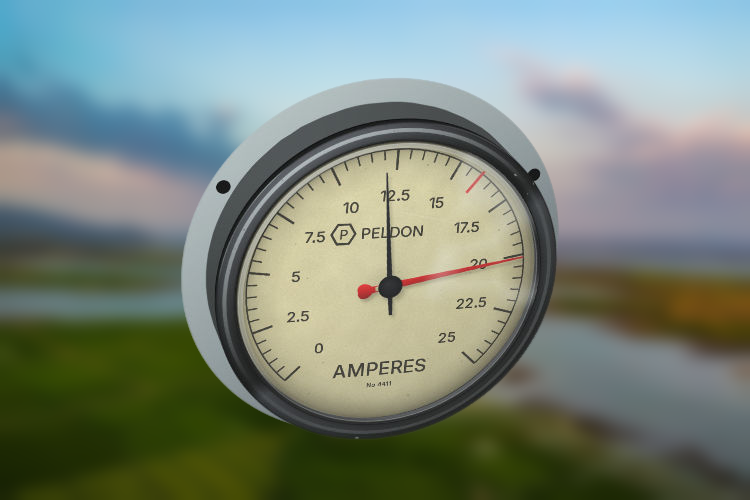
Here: 20
